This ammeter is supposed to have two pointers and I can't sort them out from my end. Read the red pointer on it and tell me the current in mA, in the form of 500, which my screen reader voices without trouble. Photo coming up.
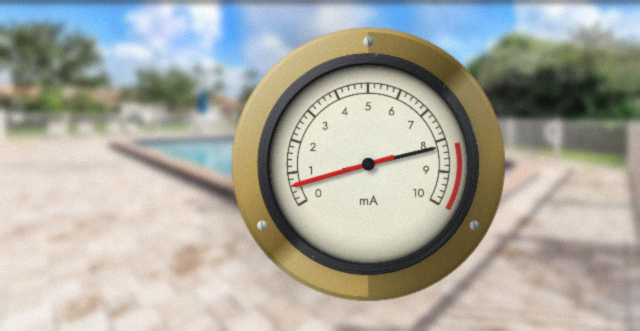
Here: 0.6
